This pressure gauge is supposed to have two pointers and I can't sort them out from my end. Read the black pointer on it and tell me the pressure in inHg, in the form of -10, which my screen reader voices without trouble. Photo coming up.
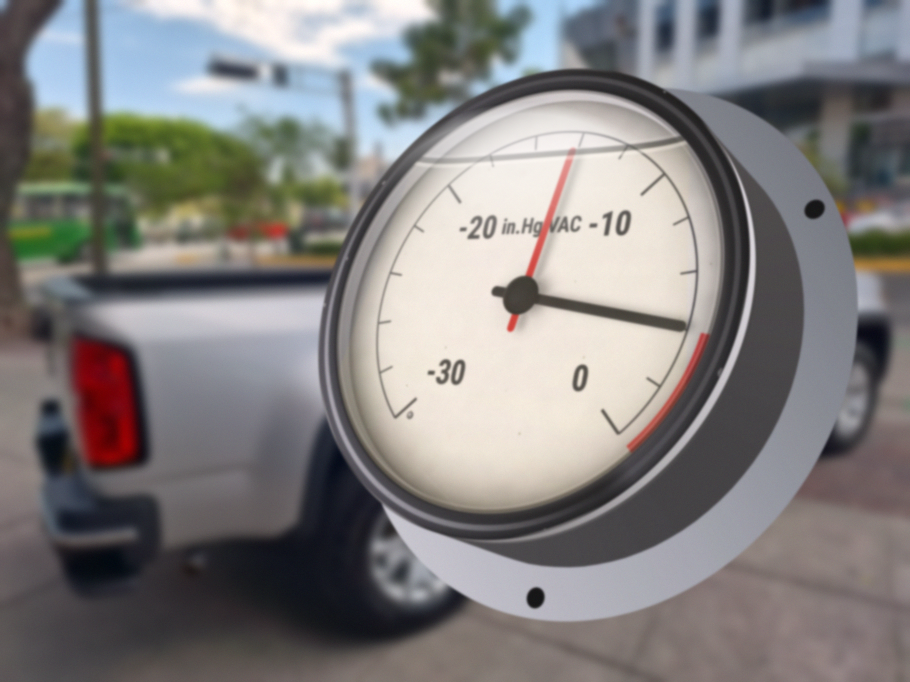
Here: -4
